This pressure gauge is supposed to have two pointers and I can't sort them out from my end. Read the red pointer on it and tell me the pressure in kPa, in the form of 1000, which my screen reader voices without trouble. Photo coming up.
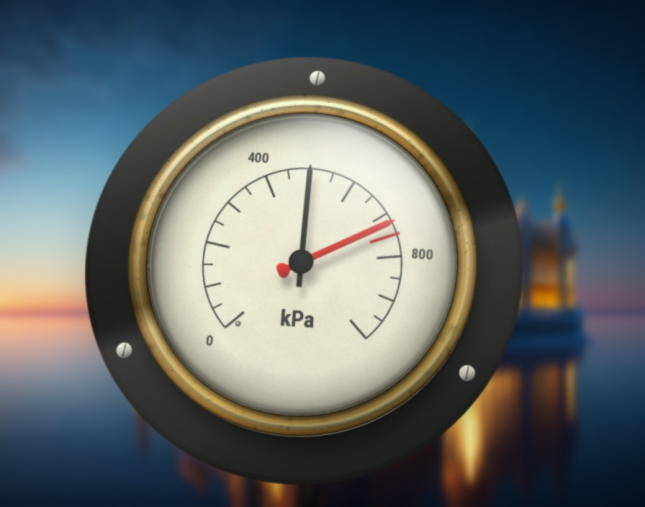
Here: 725
